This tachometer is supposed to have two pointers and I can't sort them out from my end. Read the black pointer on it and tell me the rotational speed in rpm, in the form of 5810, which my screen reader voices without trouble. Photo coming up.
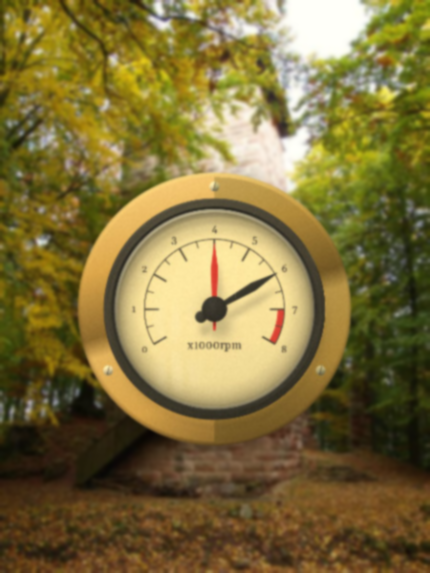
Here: 6000
